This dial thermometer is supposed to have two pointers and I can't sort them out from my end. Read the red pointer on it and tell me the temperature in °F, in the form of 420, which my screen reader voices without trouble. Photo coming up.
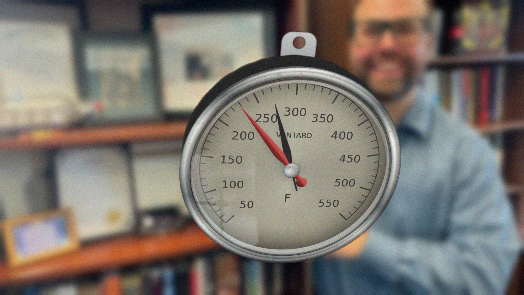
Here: 230
